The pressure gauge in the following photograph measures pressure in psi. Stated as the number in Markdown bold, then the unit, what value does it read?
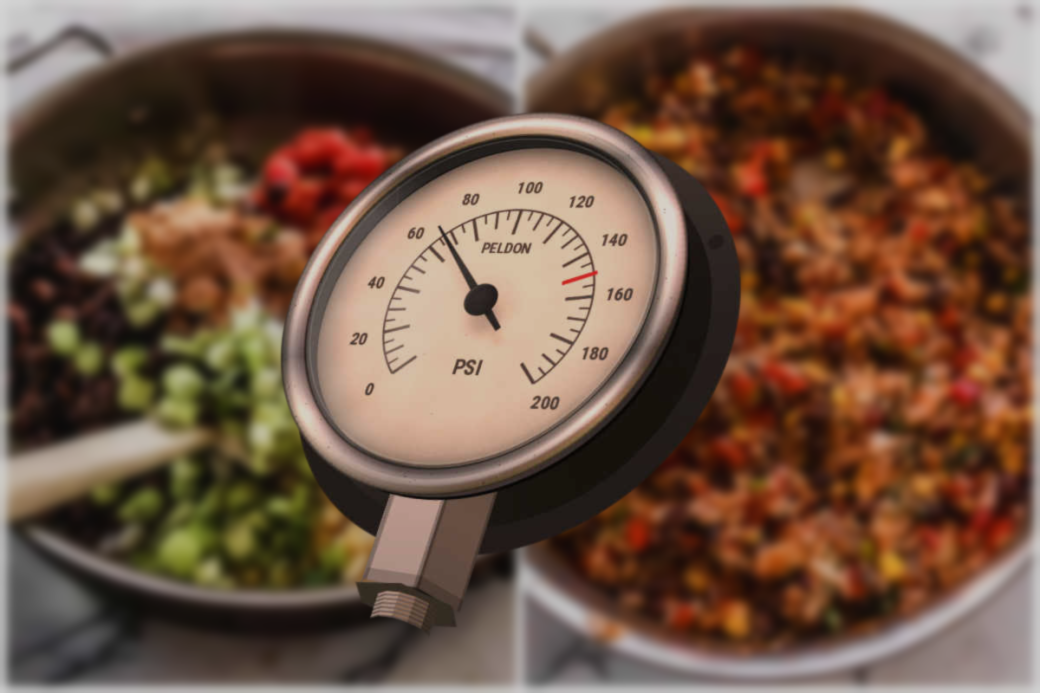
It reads **67.5** psi
